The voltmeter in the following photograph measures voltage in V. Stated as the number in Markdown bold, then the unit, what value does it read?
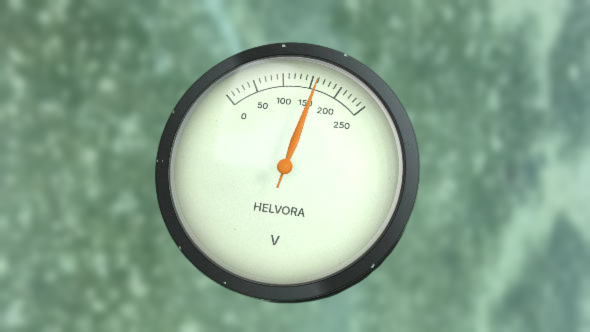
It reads **160** V
